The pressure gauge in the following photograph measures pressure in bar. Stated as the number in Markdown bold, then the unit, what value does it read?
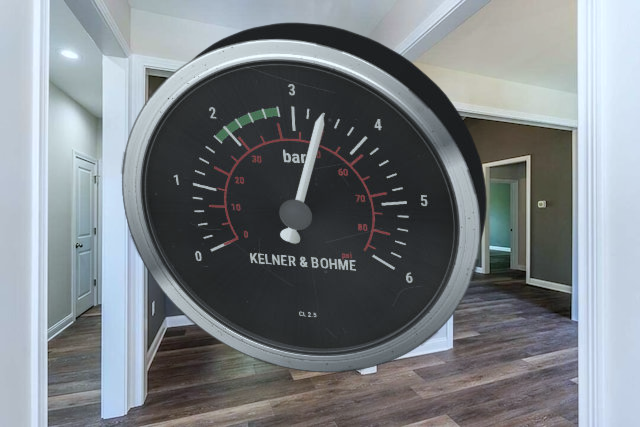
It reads **3.4** bar
